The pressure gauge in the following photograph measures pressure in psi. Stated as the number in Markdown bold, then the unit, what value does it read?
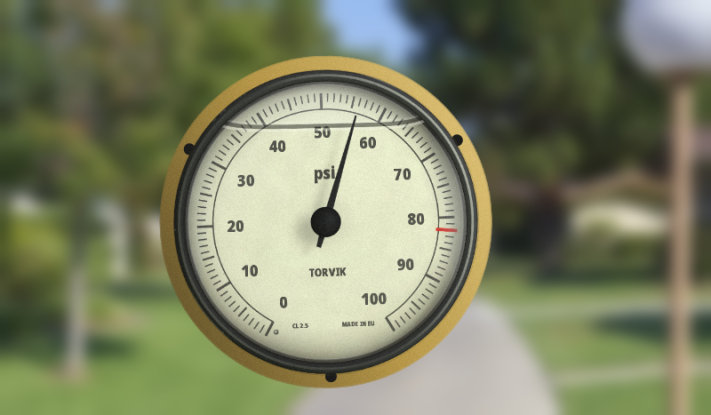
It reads **56** psi
